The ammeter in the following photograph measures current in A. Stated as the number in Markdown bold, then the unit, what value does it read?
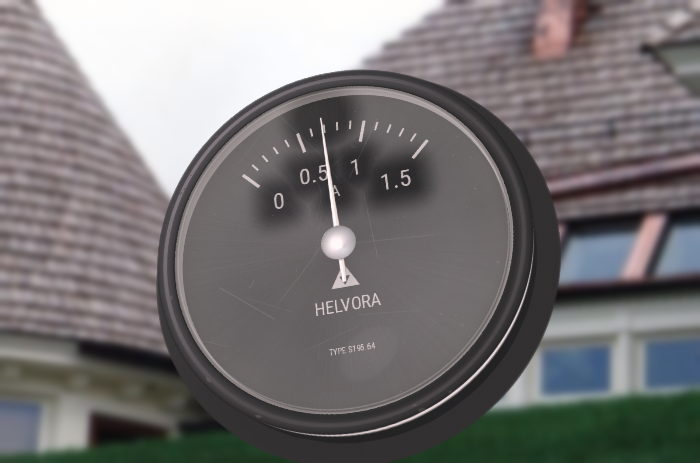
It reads **0.7** A
